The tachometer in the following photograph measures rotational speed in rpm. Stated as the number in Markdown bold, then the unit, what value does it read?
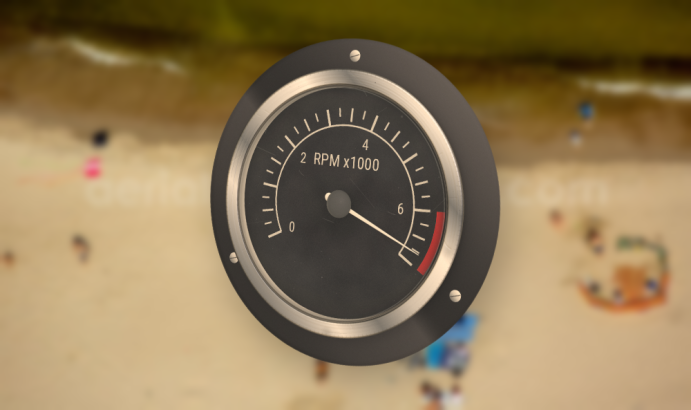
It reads **6750** rpm
